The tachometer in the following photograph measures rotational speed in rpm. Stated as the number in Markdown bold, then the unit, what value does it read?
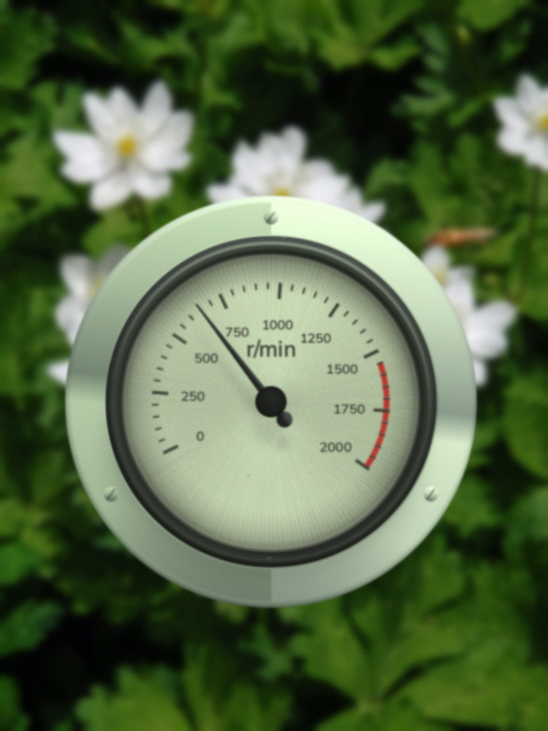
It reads **650** rpm
